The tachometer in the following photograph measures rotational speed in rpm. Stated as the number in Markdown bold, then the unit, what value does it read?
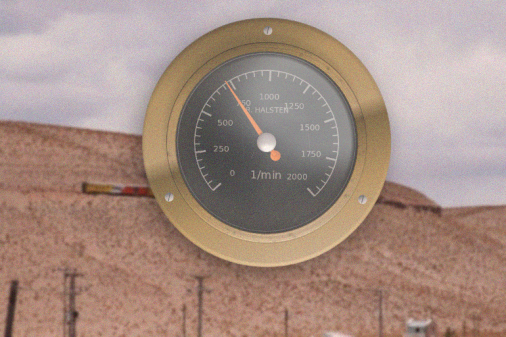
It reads **725** rpm
